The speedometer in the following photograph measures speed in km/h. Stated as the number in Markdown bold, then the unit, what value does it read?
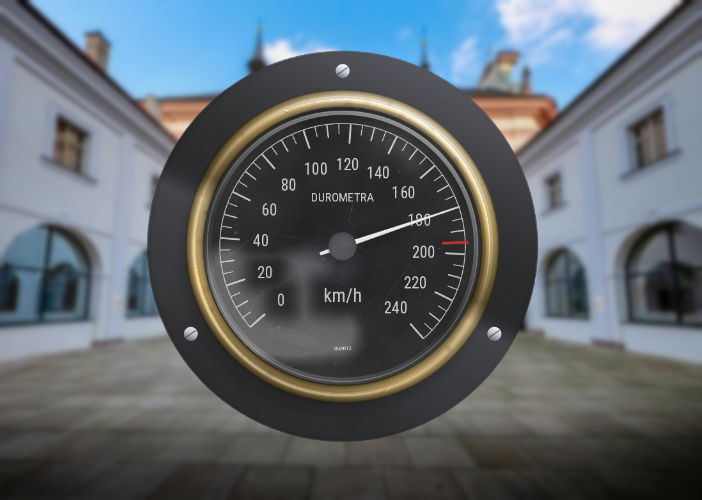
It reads **180** km/h
